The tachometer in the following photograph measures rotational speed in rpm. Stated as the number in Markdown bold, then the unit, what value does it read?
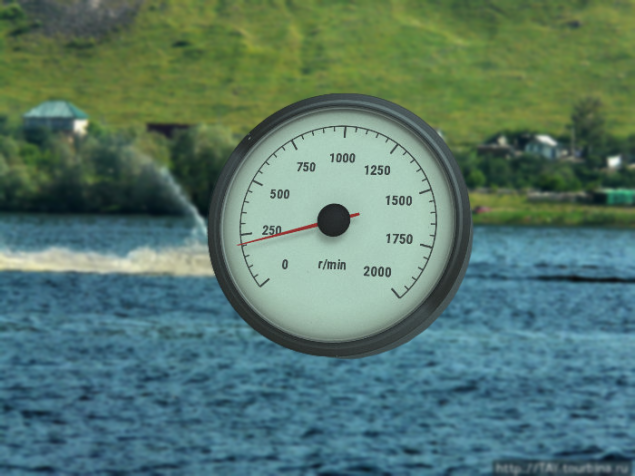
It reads **200** rpm
